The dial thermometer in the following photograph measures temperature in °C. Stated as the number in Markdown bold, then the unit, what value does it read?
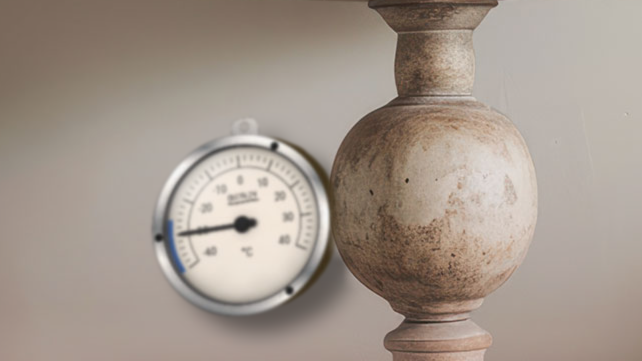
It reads **-30** °C
